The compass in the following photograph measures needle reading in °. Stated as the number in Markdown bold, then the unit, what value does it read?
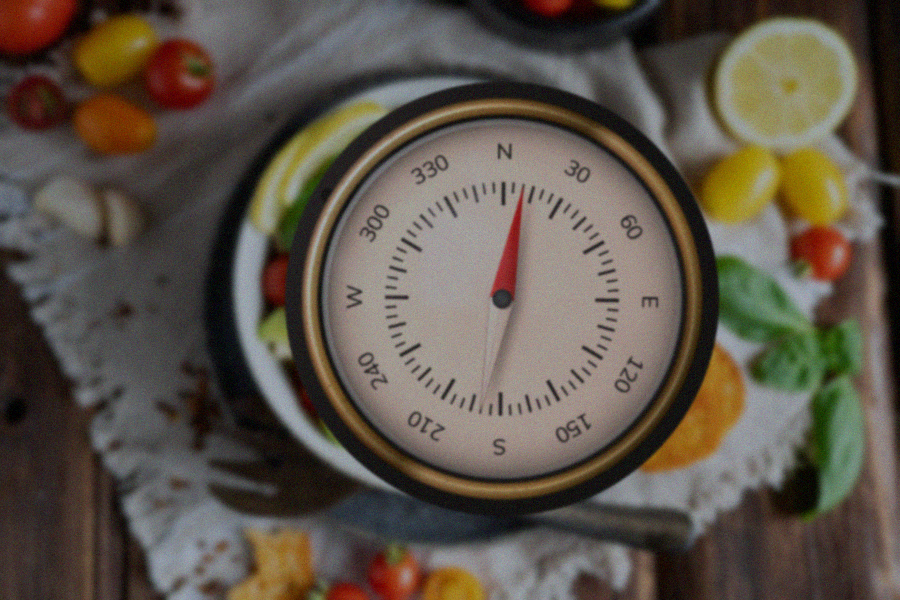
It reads **10** °
